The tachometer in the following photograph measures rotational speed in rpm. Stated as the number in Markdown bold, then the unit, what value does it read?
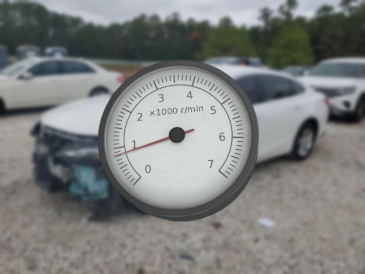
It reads **800** rpm
